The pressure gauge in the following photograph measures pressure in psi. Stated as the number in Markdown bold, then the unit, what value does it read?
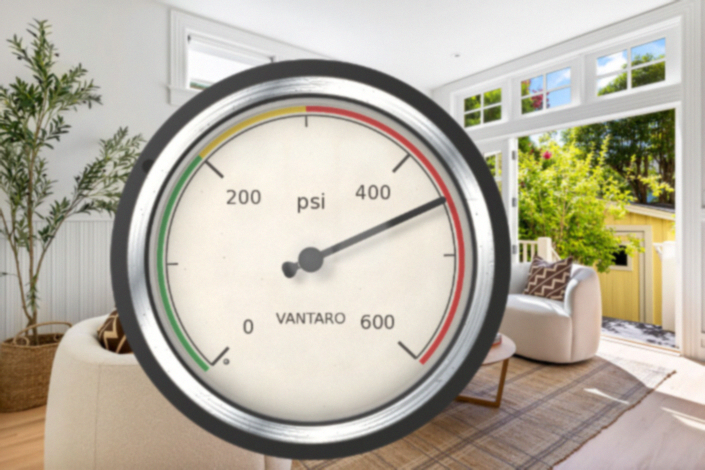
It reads **450** psi
